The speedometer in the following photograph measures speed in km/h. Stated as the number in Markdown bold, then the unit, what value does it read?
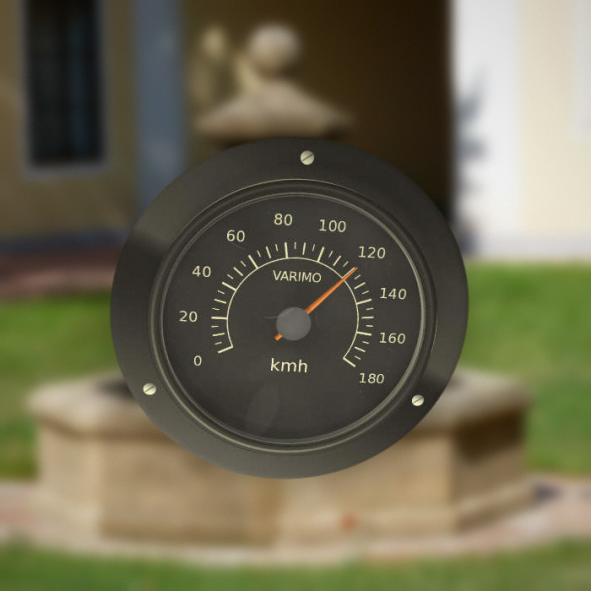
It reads **120** km/h
